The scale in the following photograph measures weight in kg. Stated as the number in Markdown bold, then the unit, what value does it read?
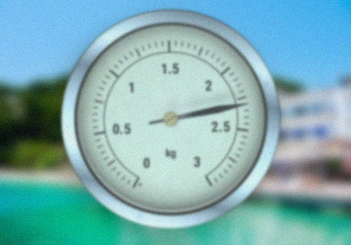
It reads **2.3** kg
